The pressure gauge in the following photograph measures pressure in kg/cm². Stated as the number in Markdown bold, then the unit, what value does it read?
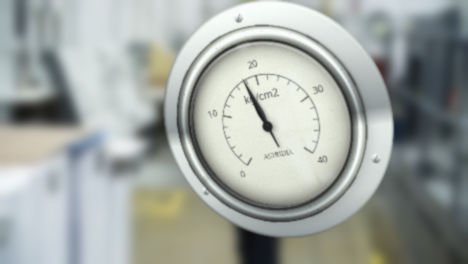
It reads **18** kg/cm²
